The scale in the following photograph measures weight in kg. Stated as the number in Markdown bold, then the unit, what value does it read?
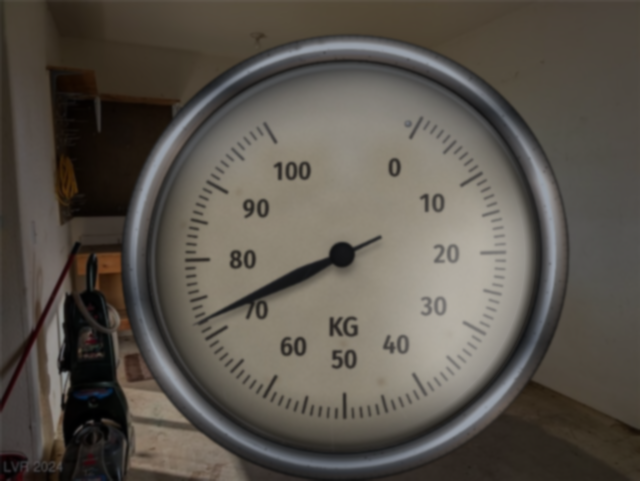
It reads **72** kg
